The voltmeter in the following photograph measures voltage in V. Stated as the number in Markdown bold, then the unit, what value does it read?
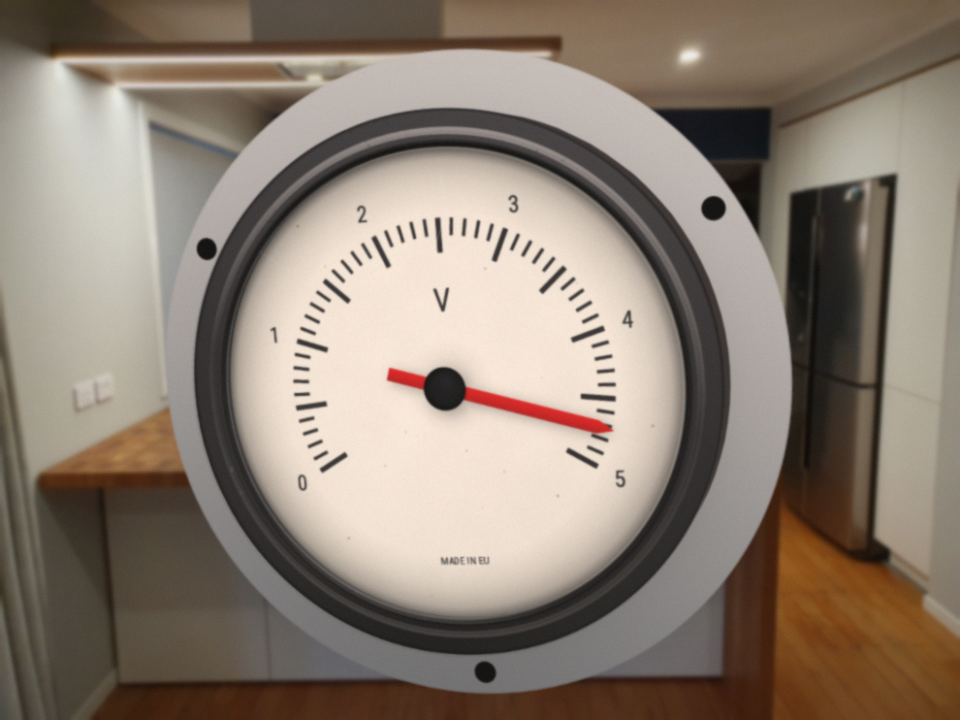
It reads **4.7** V
